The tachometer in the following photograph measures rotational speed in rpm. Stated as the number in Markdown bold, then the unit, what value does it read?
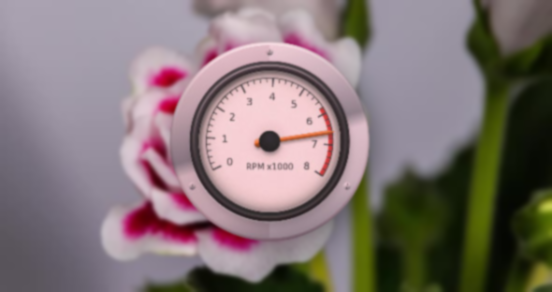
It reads **6600** rpm
